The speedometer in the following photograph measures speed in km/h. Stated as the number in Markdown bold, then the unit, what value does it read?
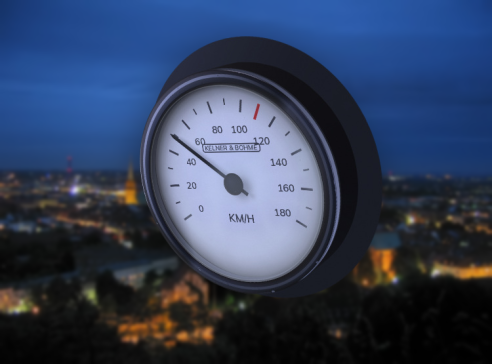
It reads **50** km/h
